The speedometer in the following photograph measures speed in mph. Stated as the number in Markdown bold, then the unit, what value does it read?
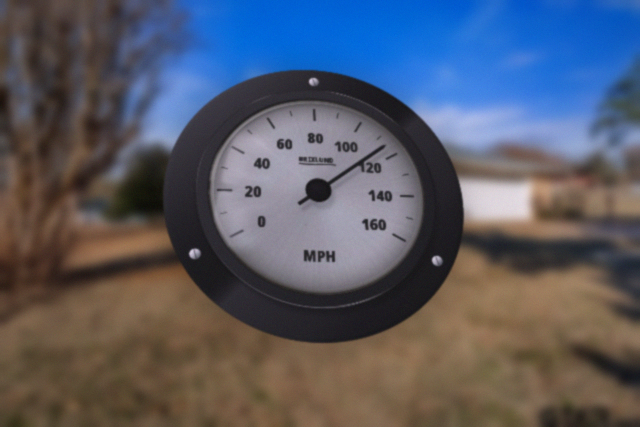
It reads **115** mph
